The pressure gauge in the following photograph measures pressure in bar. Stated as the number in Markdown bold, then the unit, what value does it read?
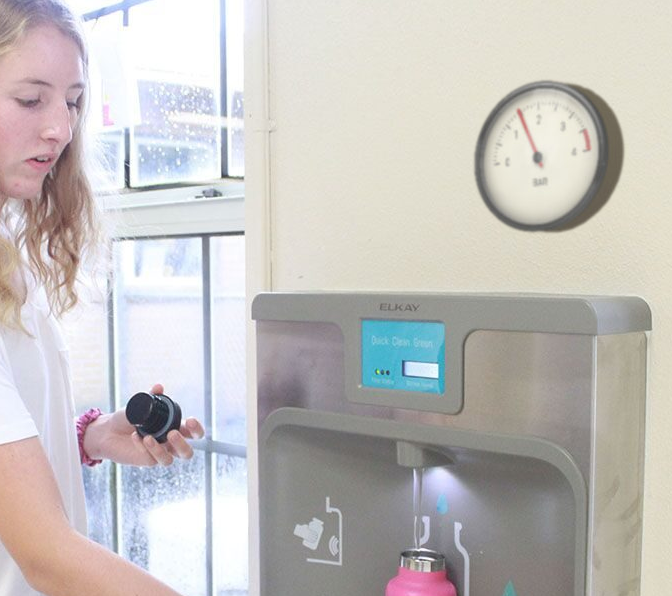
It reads **1.5** bar
